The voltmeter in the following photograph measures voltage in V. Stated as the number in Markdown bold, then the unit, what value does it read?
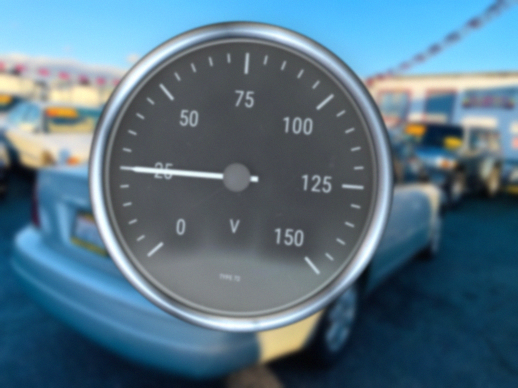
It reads **25** V
